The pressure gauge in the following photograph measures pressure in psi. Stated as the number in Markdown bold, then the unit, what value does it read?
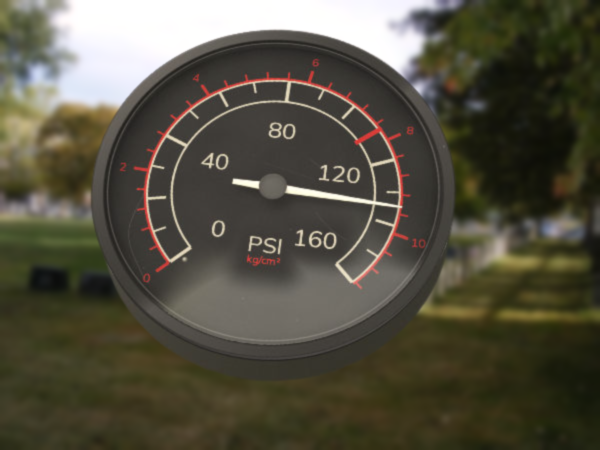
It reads **135** psi
